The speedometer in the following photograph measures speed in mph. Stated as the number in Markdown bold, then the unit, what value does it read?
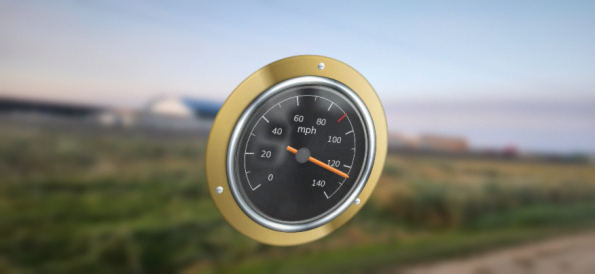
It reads **125** mph
